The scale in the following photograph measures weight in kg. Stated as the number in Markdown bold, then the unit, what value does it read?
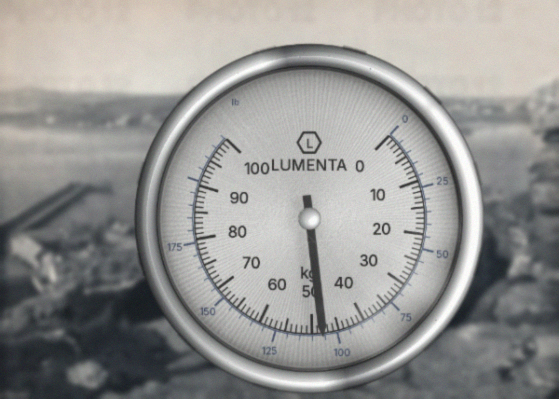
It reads **48** kg
